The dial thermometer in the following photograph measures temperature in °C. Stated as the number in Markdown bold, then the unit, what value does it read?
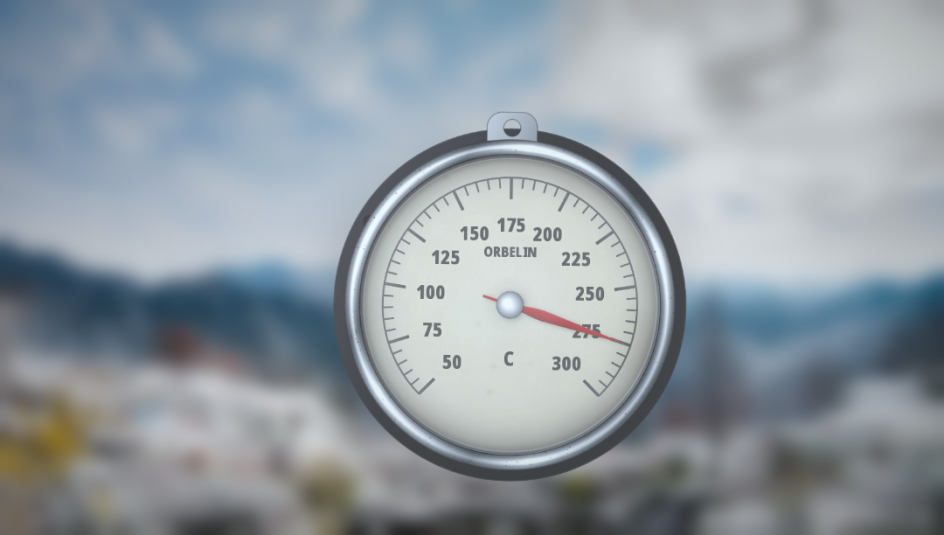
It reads **275** °C
